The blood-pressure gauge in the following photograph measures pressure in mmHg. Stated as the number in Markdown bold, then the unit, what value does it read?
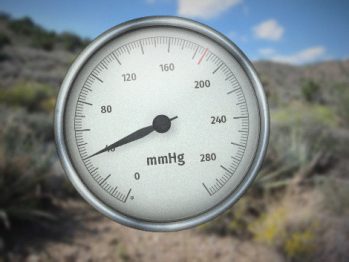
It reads **40** mmHg
